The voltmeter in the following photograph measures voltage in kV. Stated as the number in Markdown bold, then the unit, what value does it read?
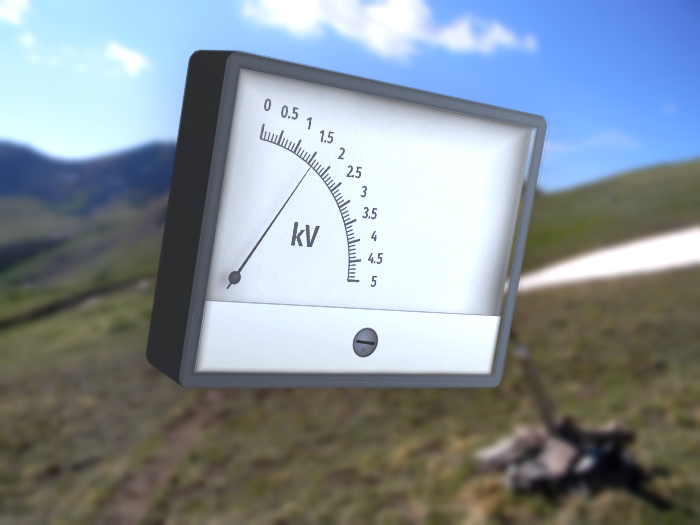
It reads **1.5** kV
